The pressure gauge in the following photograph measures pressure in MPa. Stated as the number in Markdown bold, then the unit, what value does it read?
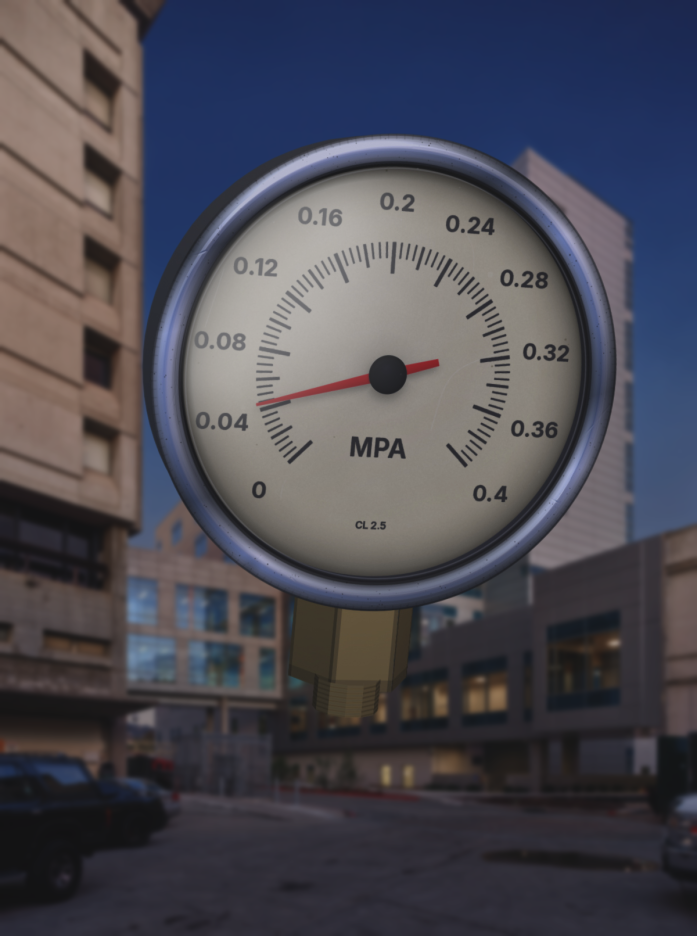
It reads **0.045** MPa
